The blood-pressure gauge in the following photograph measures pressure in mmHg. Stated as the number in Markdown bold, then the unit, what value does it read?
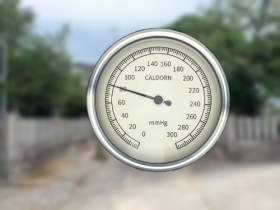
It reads **80** mmHg
